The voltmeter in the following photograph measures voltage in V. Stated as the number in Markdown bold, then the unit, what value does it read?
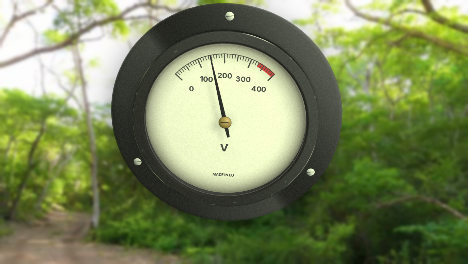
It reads **150** V
